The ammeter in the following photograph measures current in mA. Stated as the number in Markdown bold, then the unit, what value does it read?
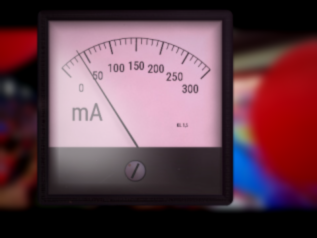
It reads **40** mA
